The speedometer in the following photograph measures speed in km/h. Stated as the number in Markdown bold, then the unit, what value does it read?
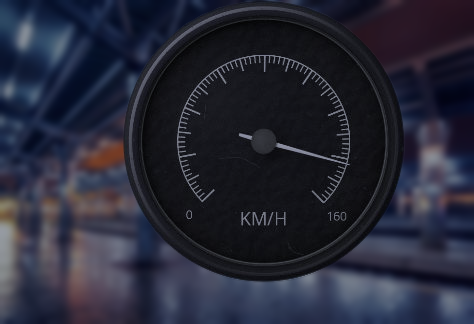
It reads **142** km/h
